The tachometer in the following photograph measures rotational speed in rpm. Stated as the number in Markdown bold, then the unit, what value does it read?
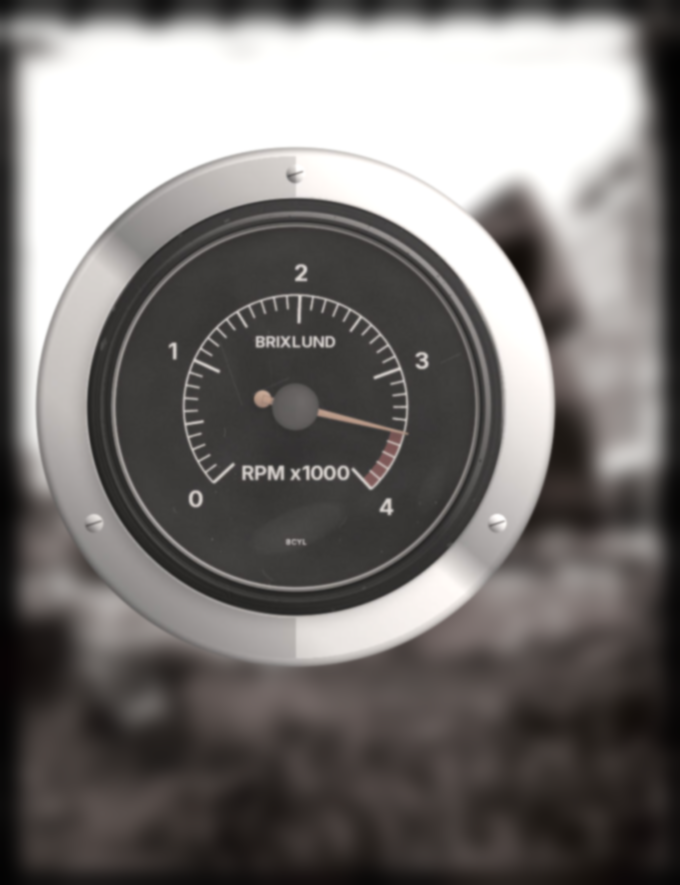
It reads **3500** rpm
